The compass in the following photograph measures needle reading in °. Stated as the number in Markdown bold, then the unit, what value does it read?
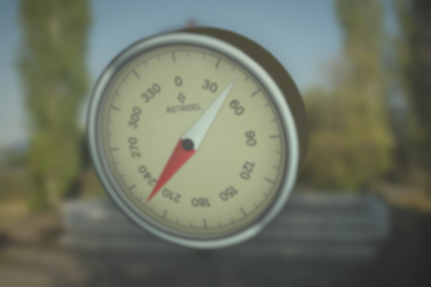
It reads **225** °
